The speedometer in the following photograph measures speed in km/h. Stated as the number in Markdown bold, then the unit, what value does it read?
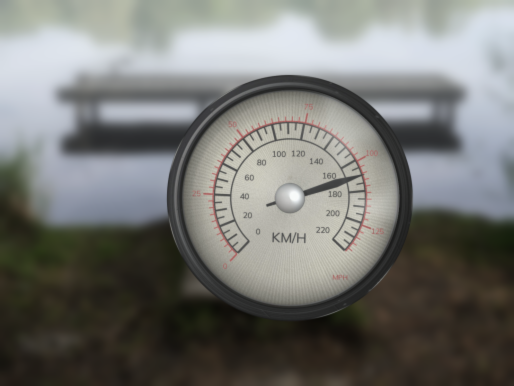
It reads **170** km/h
